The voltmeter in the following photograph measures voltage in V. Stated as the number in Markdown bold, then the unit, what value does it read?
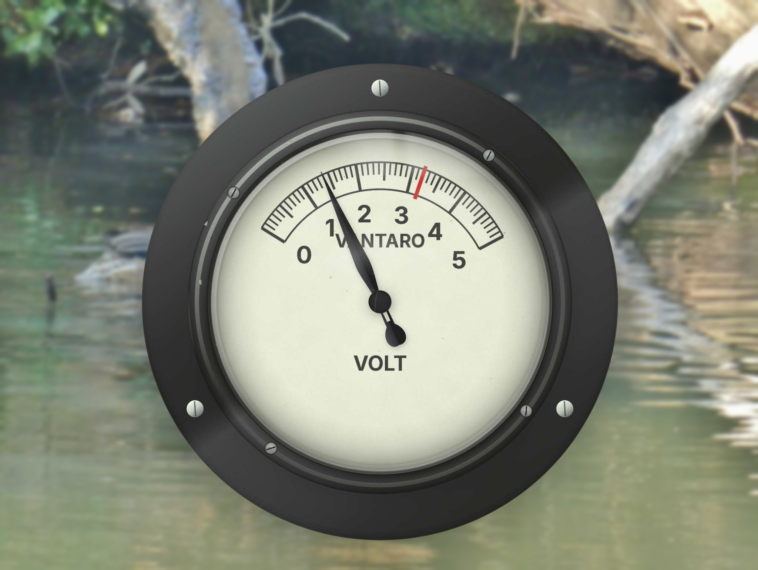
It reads **1.4** V
